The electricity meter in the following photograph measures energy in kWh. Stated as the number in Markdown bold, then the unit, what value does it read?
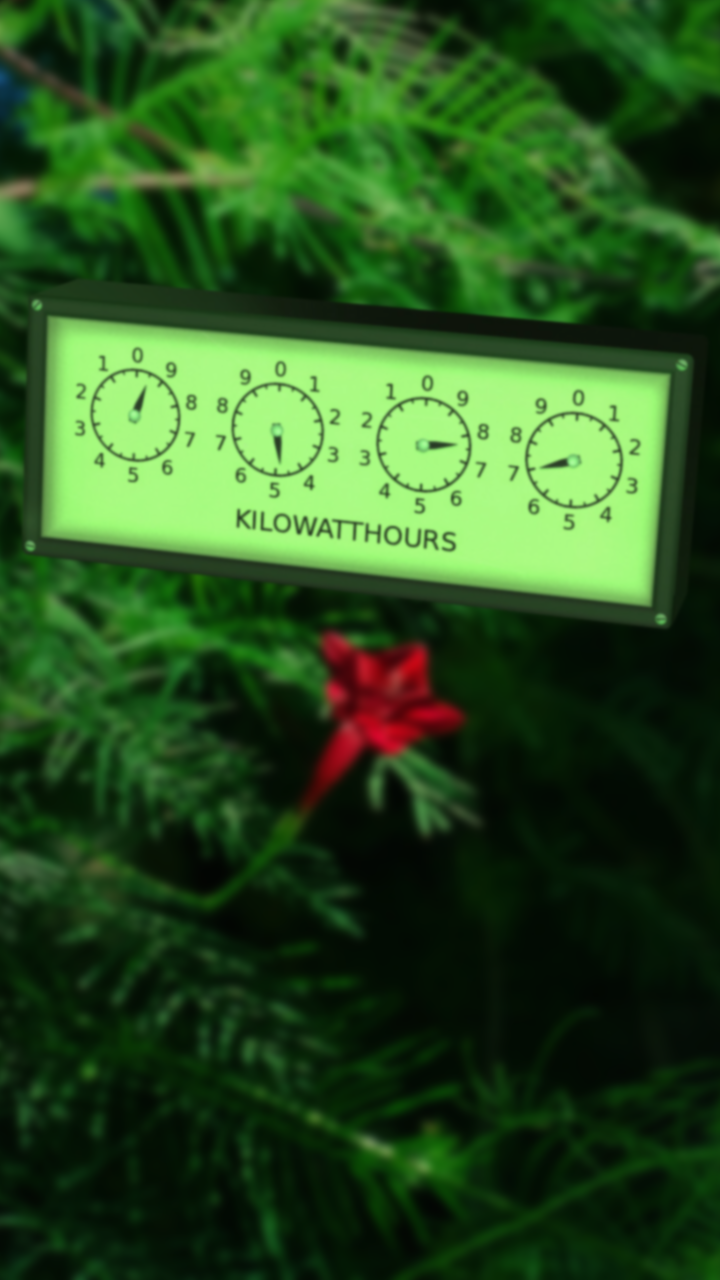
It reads **9477** kWh
